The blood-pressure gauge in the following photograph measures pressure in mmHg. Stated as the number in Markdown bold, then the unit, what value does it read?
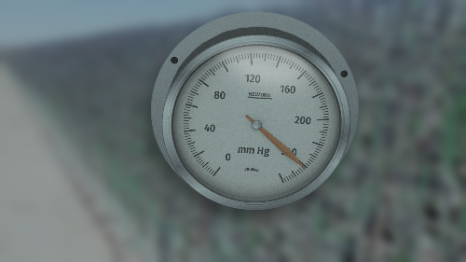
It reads **240** mmHg
